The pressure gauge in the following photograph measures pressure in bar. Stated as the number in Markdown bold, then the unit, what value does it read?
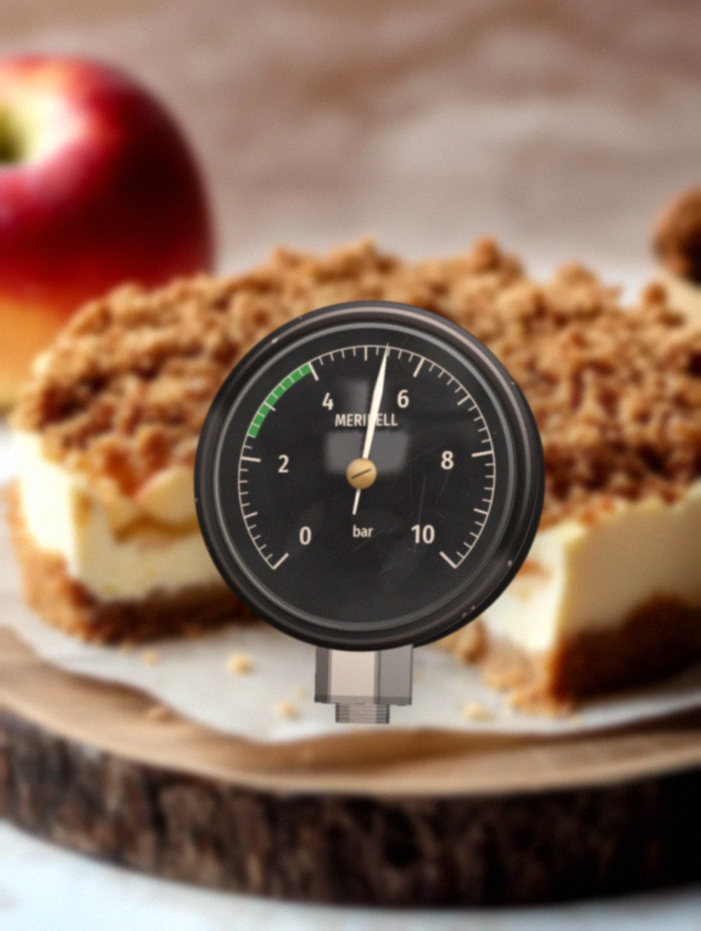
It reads **5.4** bar
